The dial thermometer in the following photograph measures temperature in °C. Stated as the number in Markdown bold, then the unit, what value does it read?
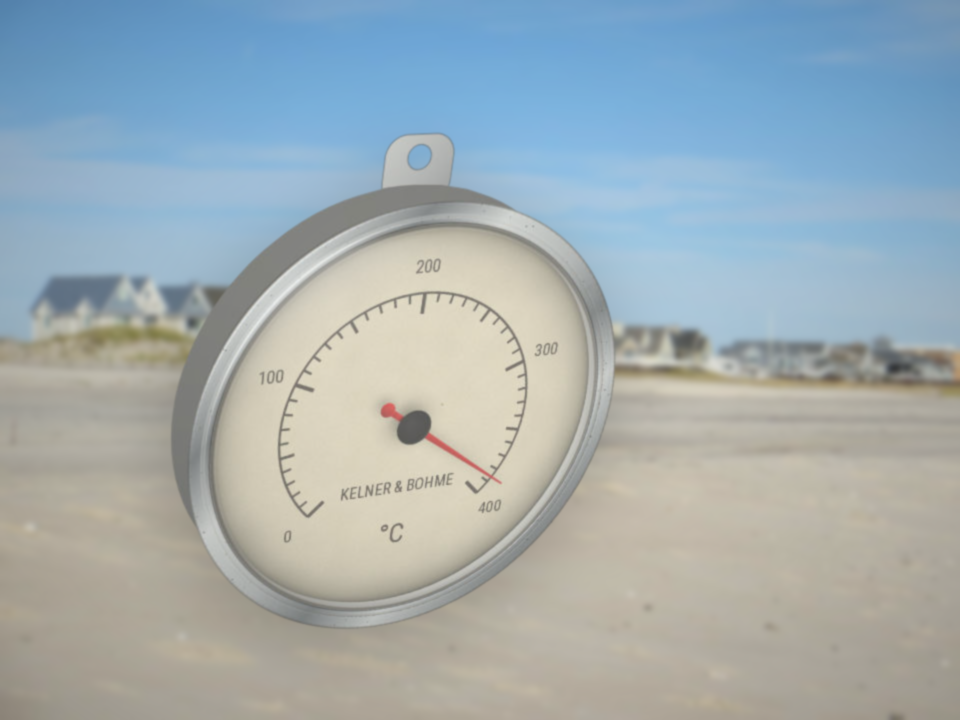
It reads **385** °C
